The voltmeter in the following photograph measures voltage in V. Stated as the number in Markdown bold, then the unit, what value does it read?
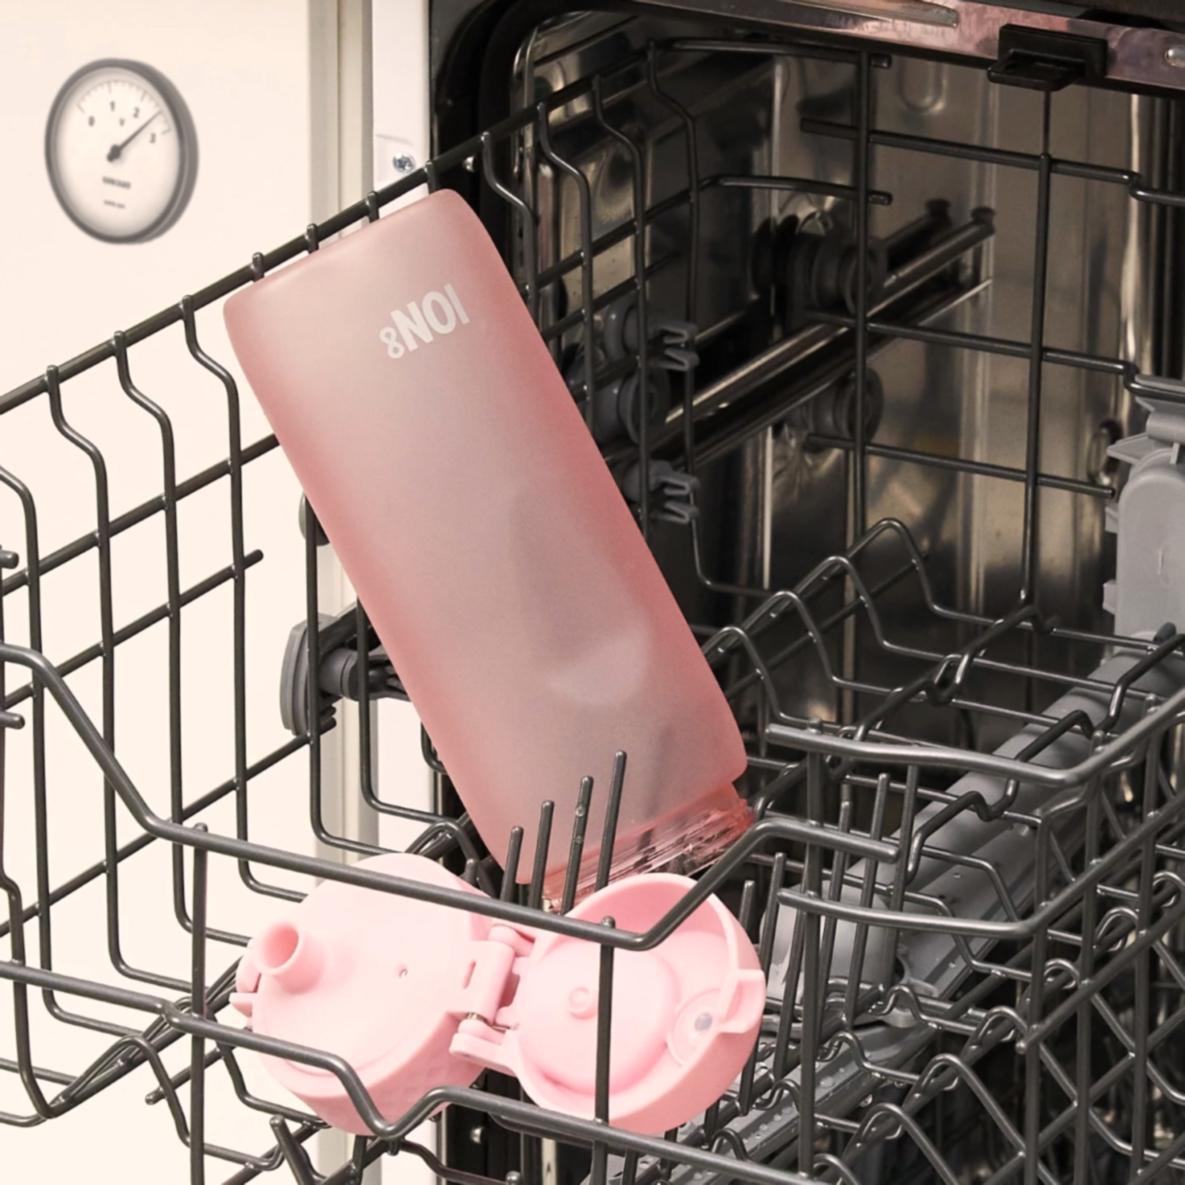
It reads **2.6** V
